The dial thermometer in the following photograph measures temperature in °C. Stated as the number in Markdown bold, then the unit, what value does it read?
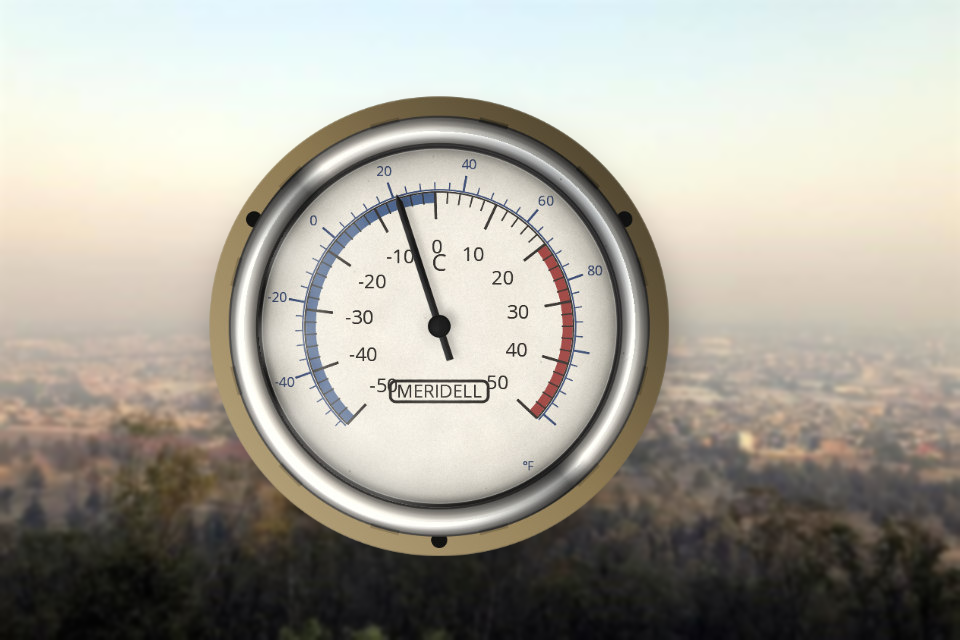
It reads **-6** °C
